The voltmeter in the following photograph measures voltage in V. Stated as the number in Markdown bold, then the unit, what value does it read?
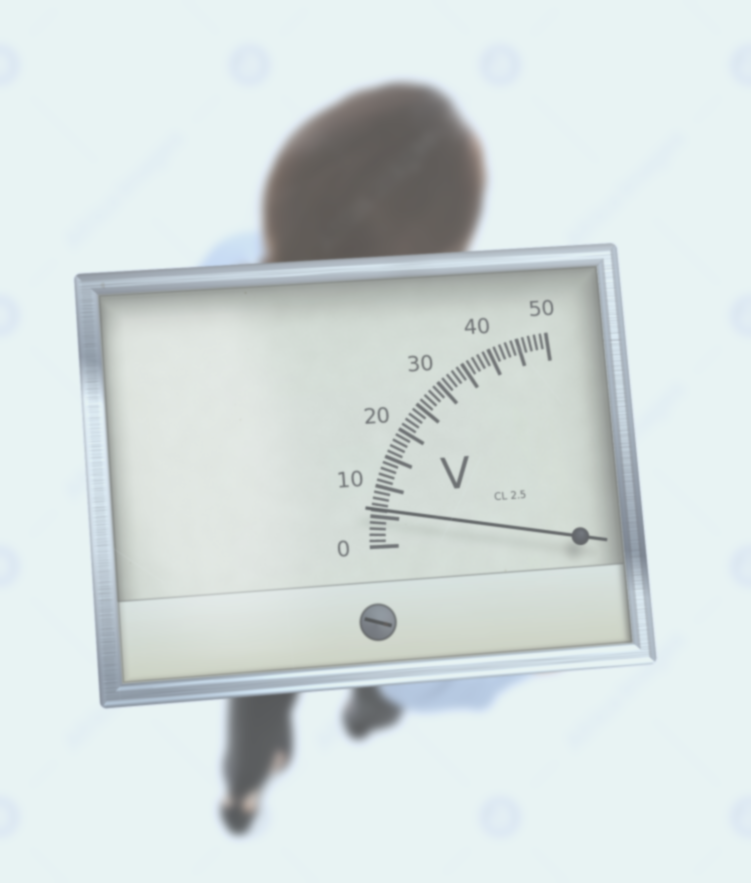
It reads **6** V
